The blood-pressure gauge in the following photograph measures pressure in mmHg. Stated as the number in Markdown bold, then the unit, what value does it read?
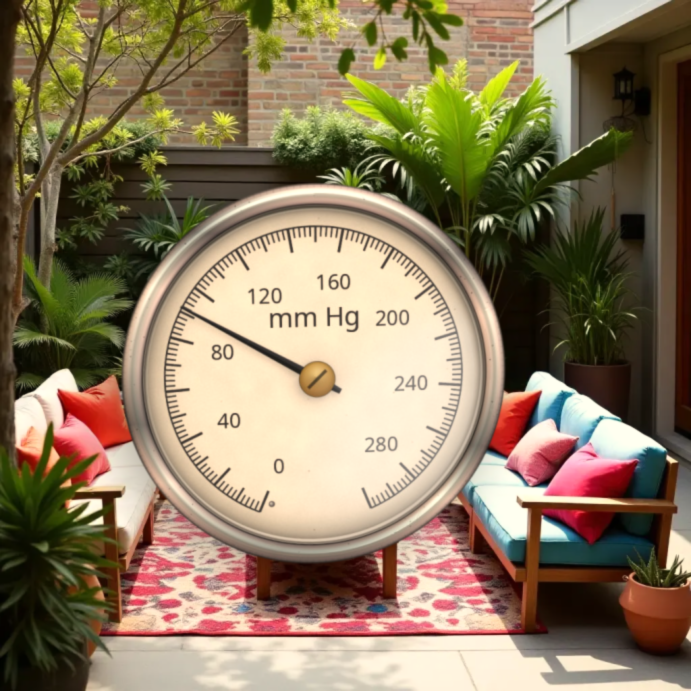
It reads **92** mmHg
